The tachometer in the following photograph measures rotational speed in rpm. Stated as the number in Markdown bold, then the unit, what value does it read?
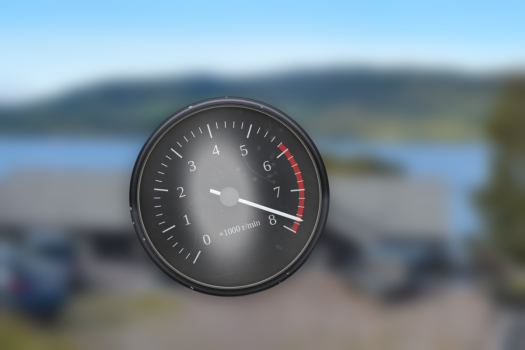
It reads **7700** rpm
